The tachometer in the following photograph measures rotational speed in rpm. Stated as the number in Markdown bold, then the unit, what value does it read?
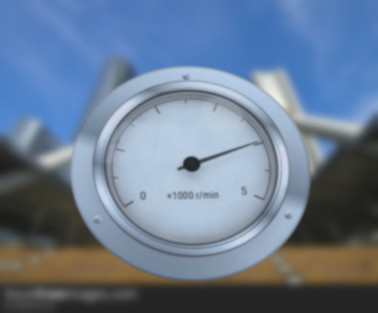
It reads **4000** rpm
